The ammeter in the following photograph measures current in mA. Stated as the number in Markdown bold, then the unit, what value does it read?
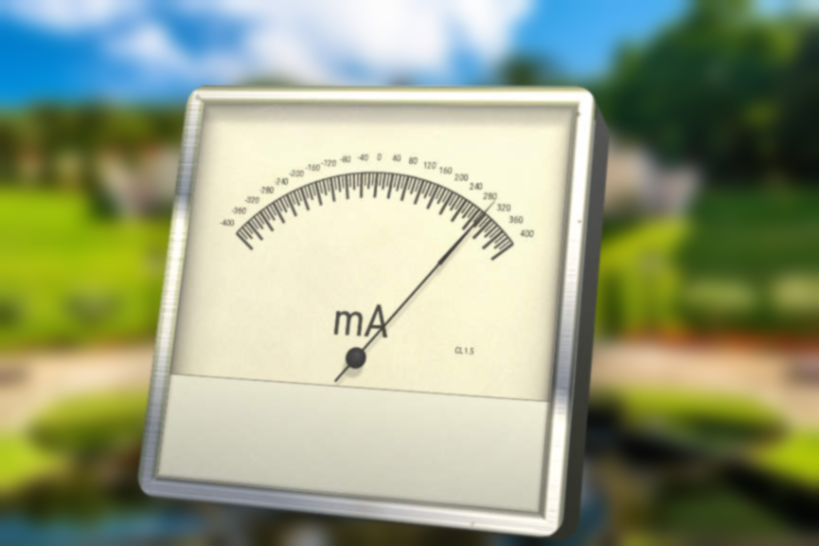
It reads **300** mA
